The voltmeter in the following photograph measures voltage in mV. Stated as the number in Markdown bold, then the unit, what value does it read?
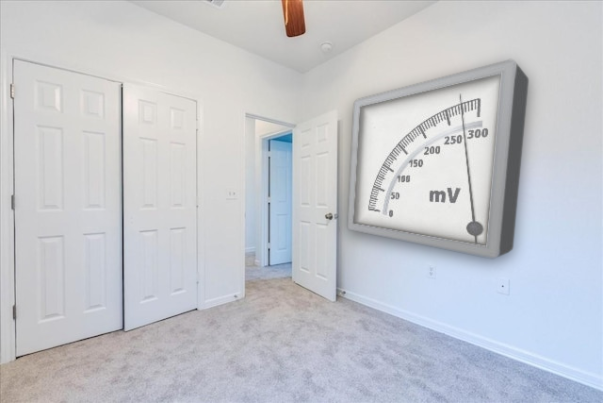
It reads **275** mV
